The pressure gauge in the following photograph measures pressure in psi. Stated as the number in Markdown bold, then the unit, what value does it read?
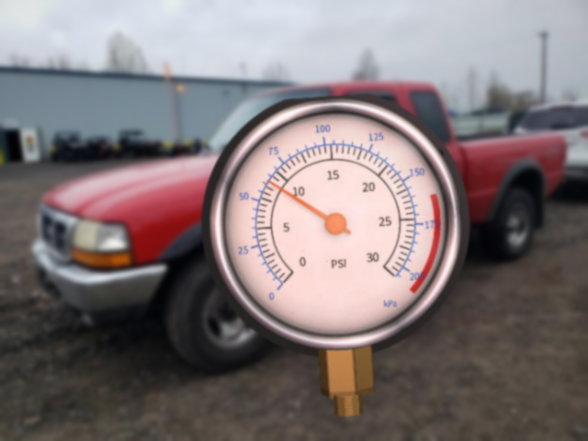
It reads **9** psi
